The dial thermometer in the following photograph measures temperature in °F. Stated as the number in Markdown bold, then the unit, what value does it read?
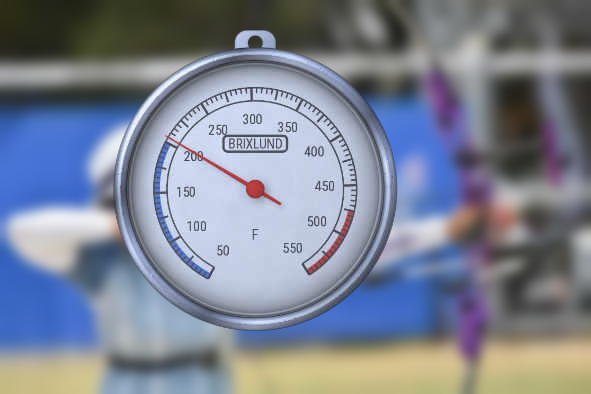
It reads **205** °F
